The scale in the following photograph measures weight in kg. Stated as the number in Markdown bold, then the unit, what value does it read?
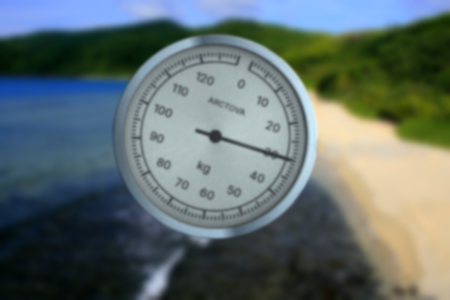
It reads **30** kg
